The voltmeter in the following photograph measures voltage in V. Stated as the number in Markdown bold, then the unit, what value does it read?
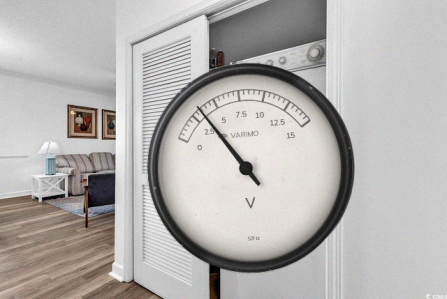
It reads **3.5** V
